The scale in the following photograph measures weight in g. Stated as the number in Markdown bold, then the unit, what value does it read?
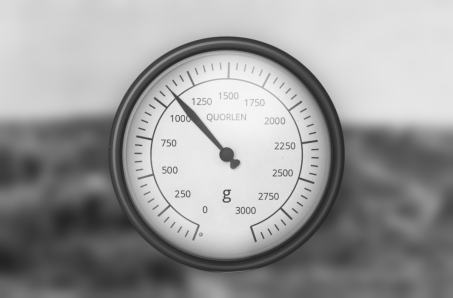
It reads **1100** g
